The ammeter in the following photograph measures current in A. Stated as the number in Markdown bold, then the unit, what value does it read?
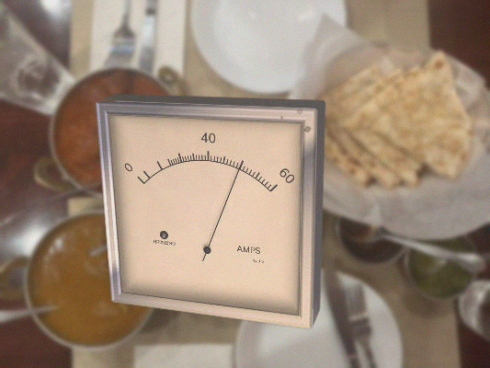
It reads **50** A
